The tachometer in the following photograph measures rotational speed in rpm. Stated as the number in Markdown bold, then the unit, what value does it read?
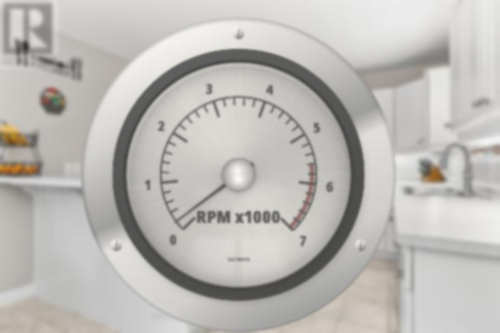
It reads **200** rpm
